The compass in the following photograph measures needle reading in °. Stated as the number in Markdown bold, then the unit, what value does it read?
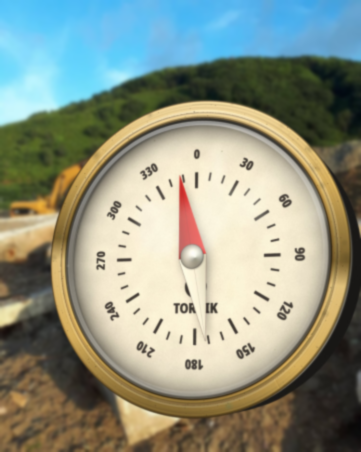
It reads **350** °
